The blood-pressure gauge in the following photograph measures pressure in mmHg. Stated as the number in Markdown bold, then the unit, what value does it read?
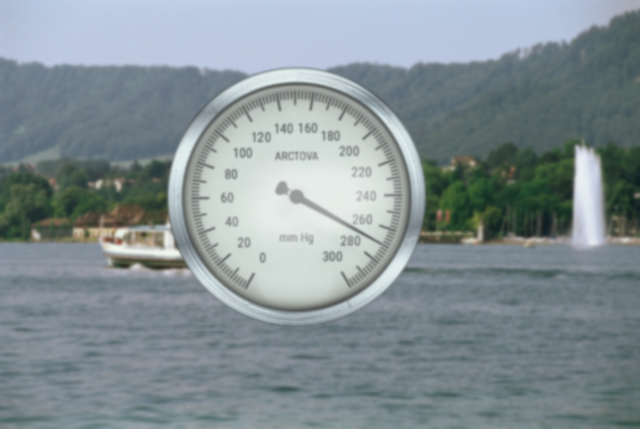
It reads **270** mmHg
